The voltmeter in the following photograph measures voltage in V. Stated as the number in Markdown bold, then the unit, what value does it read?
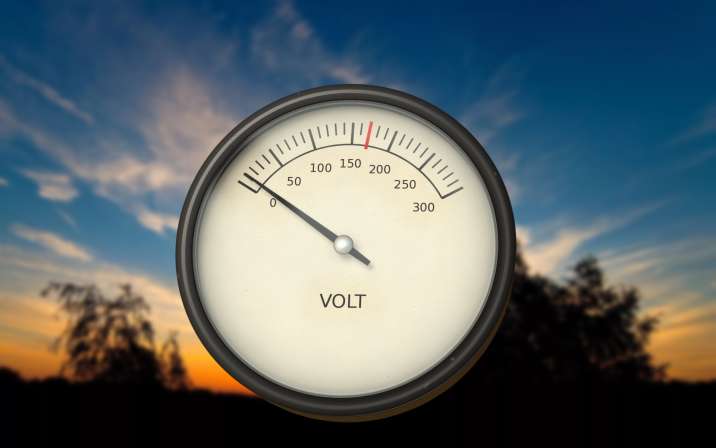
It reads **10** V
